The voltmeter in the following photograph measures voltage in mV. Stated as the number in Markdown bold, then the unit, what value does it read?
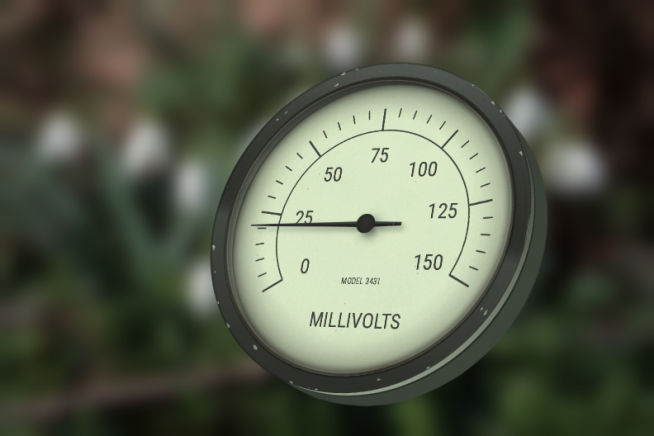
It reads **20** mV
